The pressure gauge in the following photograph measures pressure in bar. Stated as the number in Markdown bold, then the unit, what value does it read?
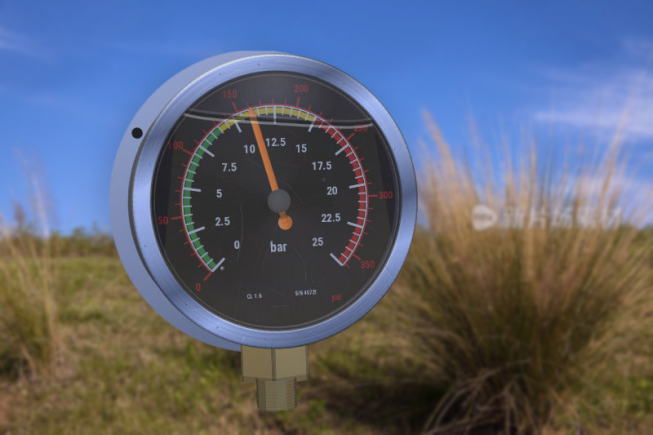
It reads **11** bar
